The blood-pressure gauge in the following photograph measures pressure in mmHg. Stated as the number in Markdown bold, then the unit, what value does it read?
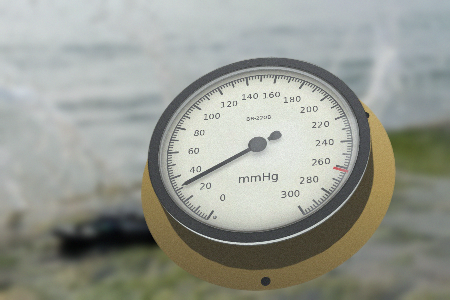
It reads **30** mmHg
